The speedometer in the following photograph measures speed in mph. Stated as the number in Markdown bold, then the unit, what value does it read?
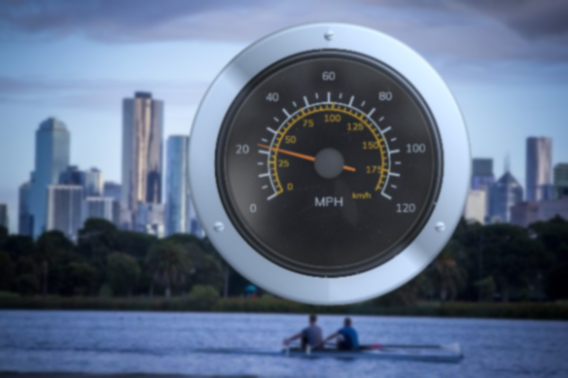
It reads **22.5** mph
